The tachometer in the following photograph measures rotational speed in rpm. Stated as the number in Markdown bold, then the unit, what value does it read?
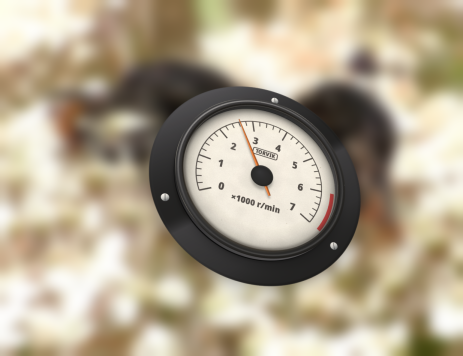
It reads **2600** rpm
